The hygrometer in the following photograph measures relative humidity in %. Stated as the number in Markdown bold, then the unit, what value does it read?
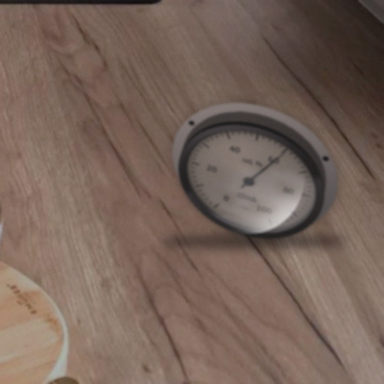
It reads **60** %
